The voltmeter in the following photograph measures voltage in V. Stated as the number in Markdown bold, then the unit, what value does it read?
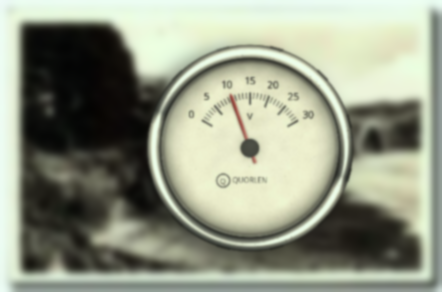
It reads **10** V
